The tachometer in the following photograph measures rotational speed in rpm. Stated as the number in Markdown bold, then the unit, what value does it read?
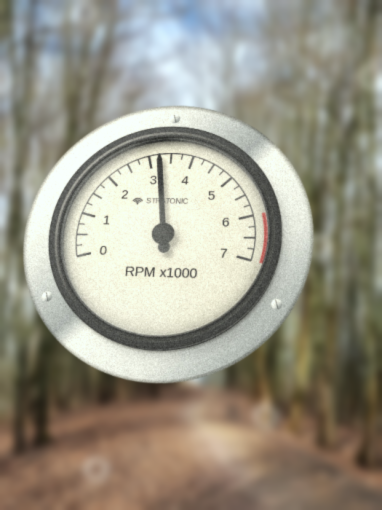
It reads **3250** rpm
